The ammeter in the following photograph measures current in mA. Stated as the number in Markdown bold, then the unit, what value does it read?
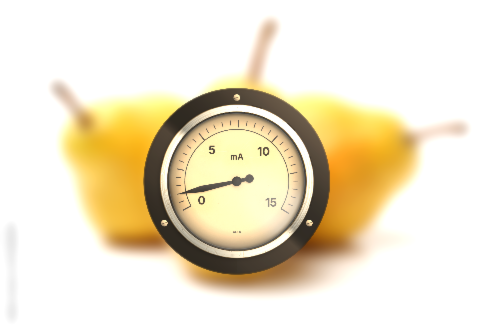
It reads **1** mA
